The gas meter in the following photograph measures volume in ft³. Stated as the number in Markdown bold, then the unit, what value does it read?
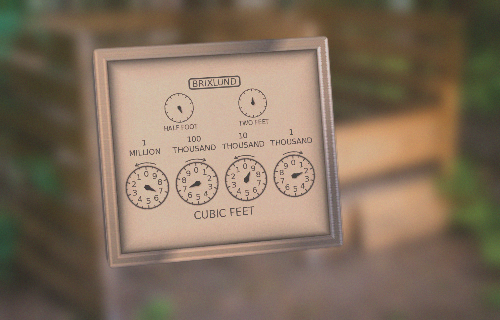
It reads **669200** ft³
